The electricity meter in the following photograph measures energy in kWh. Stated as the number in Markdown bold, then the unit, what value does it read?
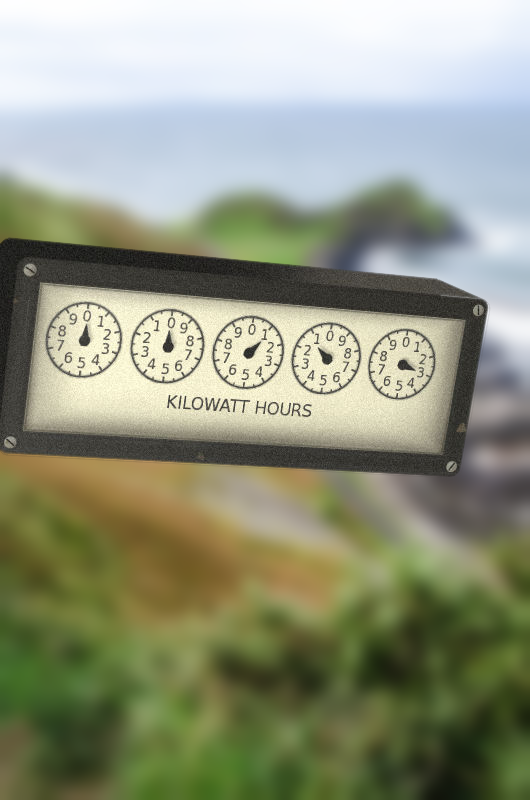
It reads **113** kWh
